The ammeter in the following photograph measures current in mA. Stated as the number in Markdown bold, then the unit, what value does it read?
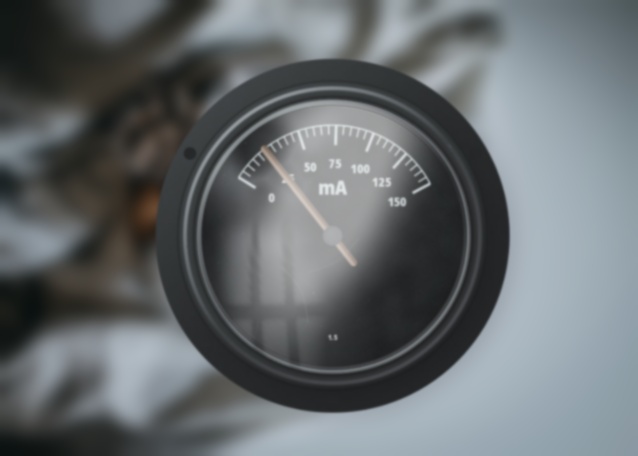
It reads **25** mA
